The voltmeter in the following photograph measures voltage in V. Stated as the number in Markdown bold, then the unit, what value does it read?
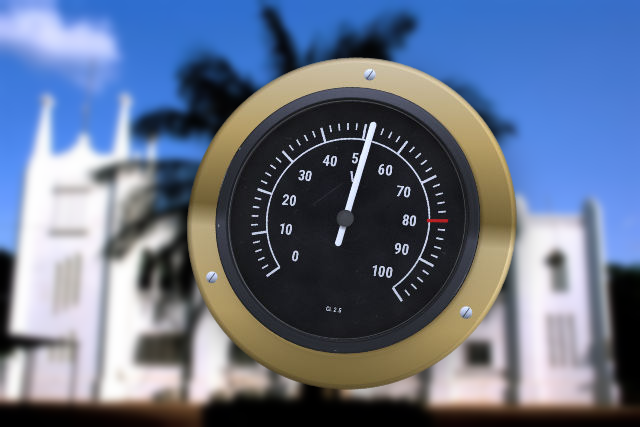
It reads **52** V
